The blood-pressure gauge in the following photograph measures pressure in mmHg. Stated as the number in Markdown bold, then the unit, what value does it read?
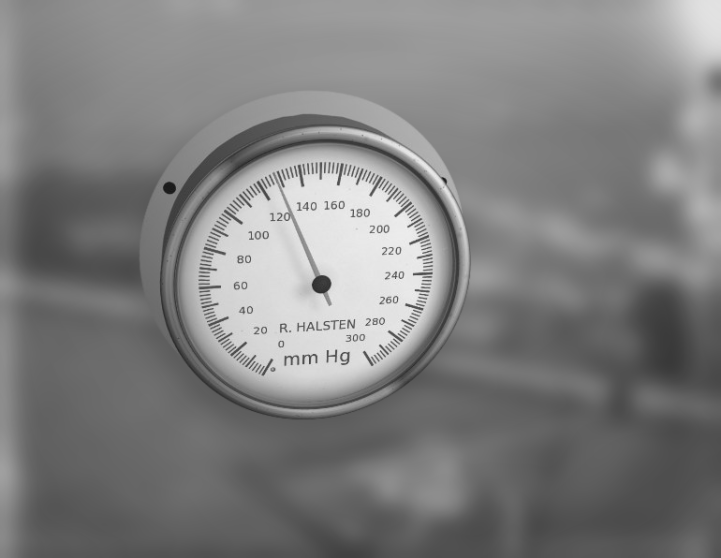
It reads **128** mmHg
